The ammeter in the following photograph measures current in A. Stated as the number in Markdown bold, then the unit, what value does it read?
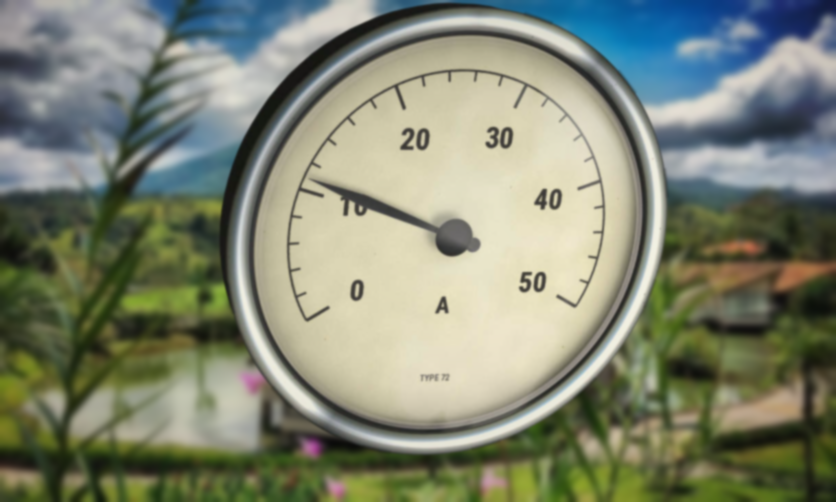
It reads **11** A
